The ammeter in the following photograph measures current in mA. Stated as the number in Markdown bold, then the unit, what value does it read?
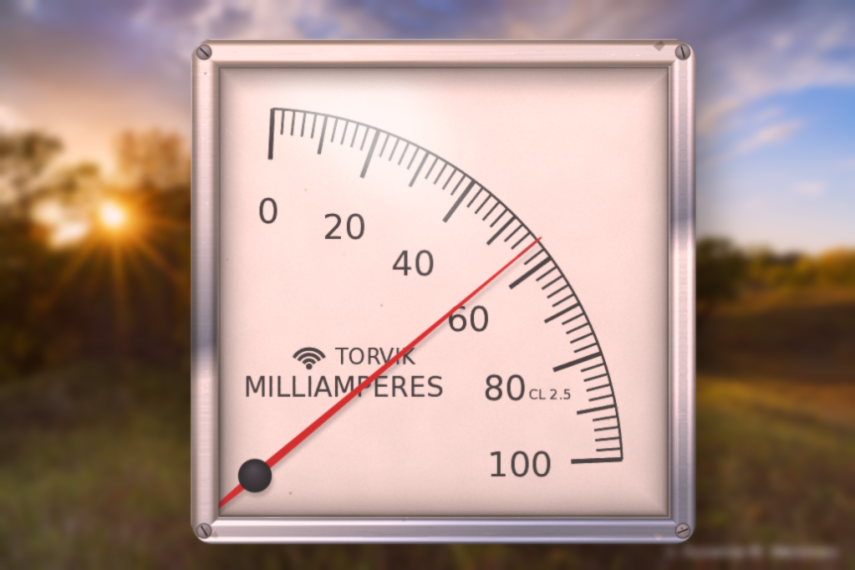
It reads **56** mA
